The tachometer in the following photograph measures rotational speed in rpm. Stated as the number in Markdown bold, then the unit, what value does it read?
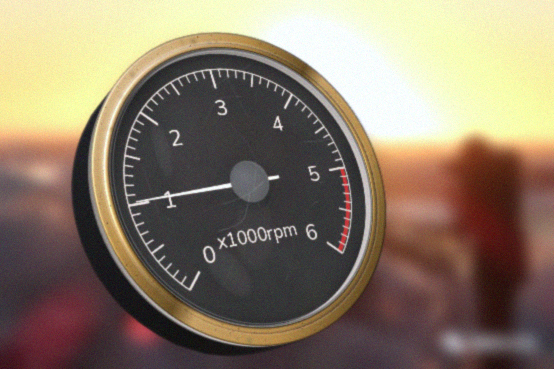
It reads **1000** rpm
